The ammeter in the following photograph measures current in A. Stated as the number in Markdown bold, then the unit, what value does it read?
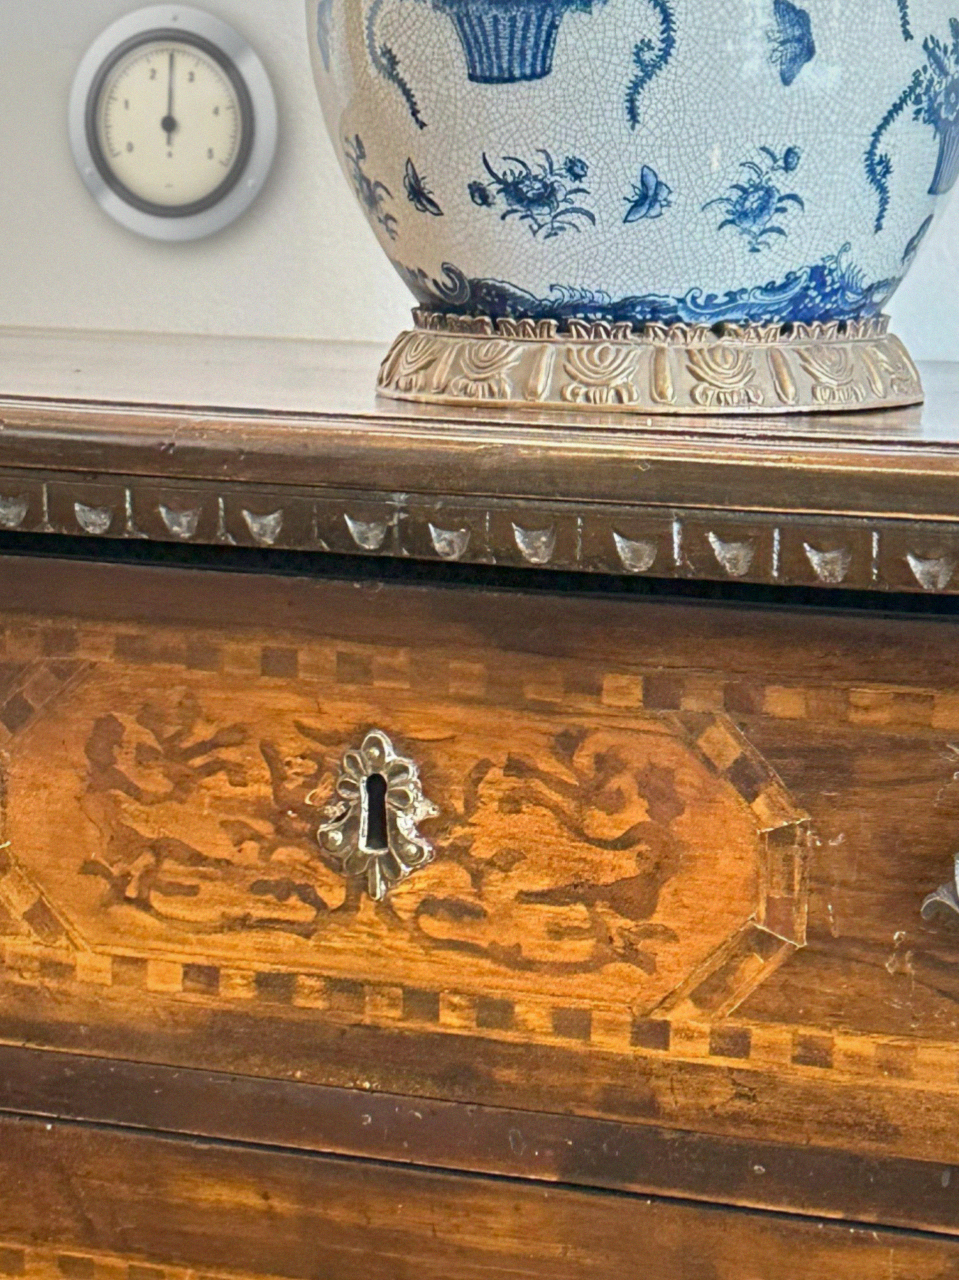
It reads **2.5** A
